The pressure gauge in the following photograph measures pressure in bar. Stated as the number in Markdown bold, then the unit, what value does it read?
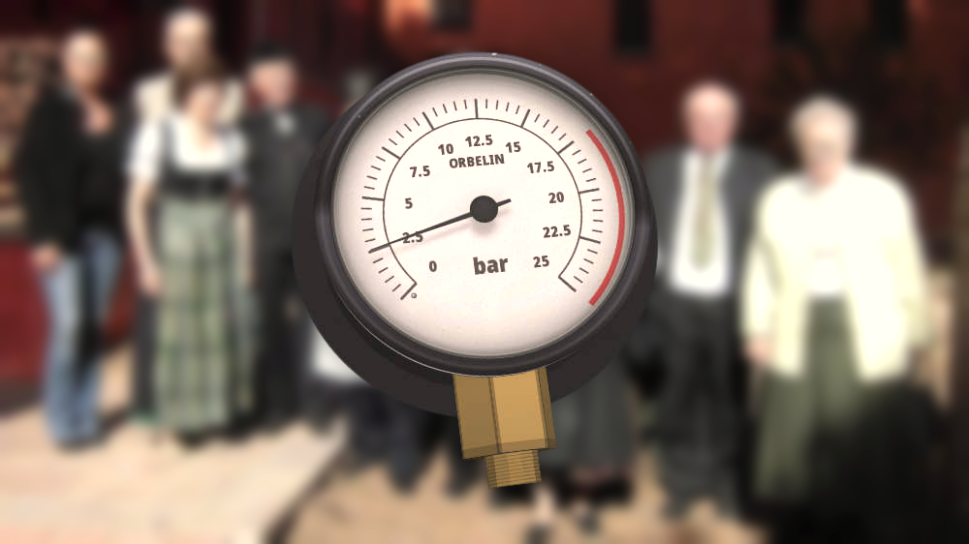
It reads **2.5** bar
